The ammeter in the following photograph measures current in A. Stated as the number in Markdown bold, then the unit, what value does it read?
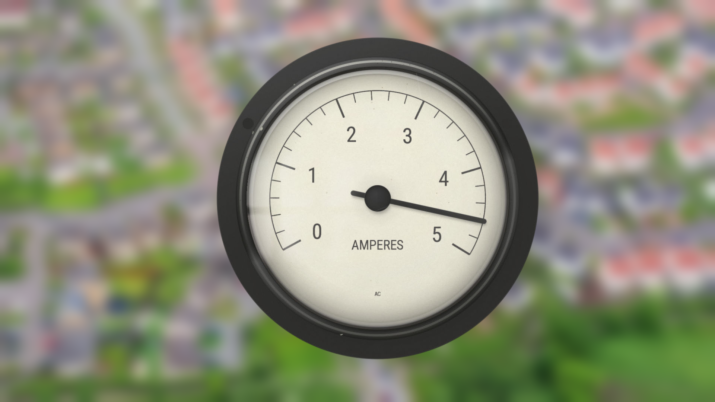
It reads **4.6** A
